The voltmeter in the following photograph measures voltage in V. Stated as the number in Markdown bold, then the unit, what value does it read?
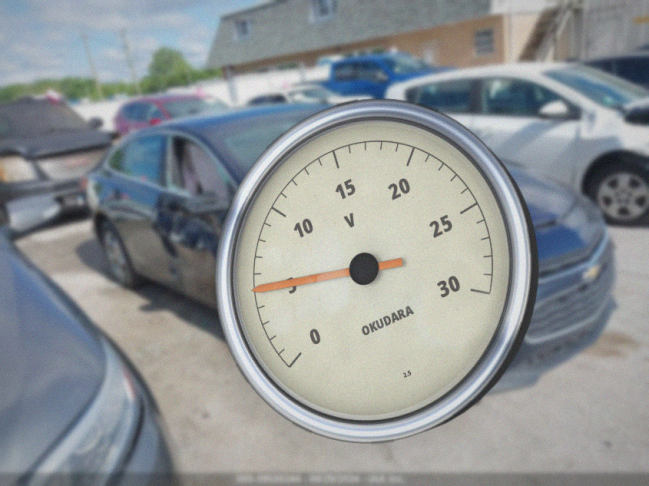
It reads **5** V
